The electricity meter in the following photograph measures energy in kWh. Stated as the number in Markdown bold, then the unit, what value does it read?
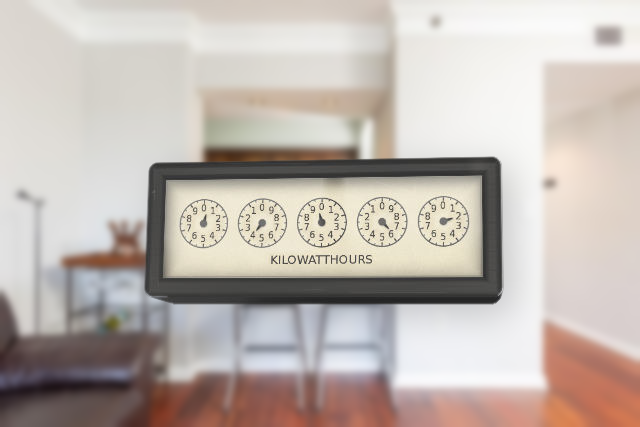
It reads **3962** kWh
